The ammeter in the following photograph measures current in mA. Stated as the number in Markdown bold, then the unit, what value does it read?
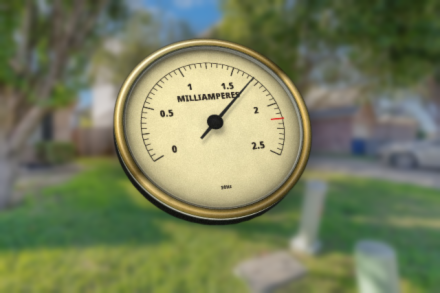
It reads **1.7** mA
